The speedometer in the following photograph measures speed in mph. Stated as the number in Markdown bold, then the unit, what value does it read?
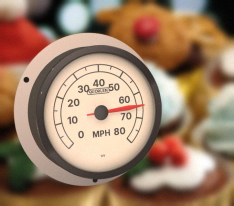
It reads **65** mph
